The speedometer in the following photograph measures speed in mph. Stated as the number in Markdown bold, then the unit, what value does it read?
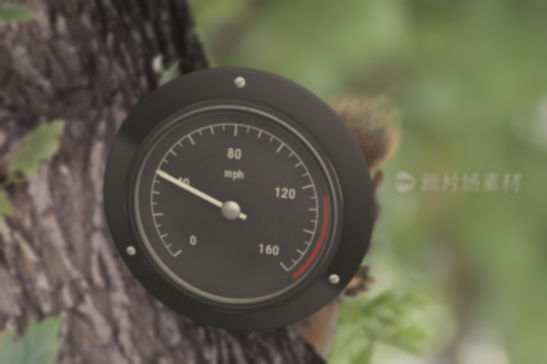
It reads **40** mph
